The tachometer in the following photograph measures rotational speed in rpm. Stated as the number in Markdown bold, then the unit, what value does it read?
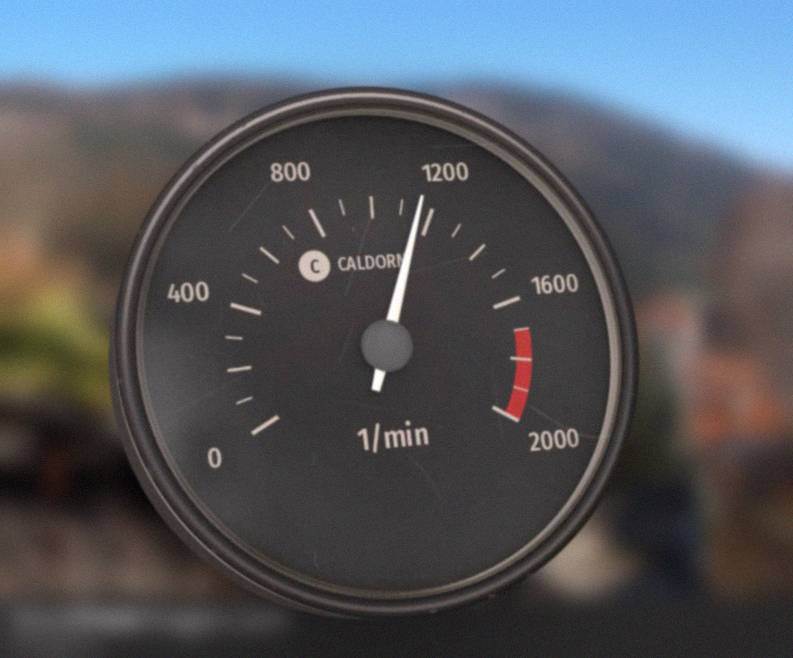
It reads **1150** rpm
